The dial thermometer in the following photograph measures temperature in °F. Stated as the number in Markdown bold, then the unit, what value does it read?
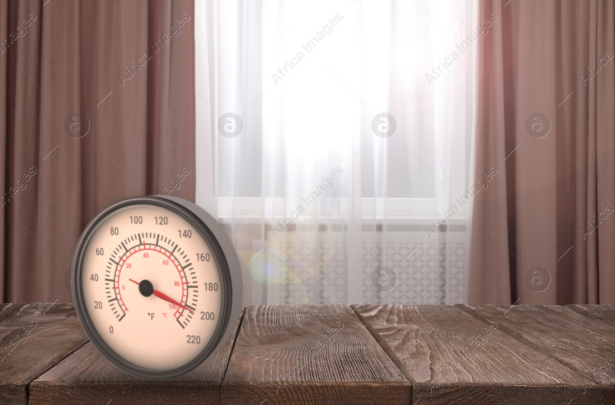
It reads **200** °F
